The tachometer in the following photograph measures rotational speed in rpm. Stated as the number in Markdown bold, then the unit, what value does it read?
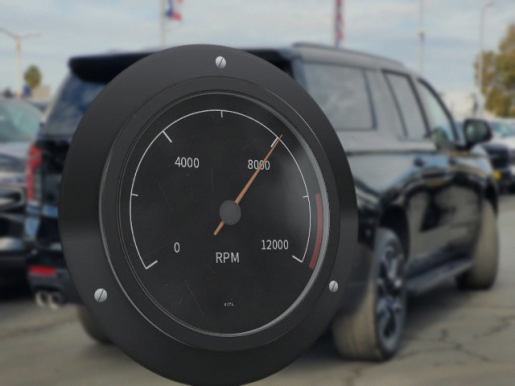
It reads **8000** rpm
